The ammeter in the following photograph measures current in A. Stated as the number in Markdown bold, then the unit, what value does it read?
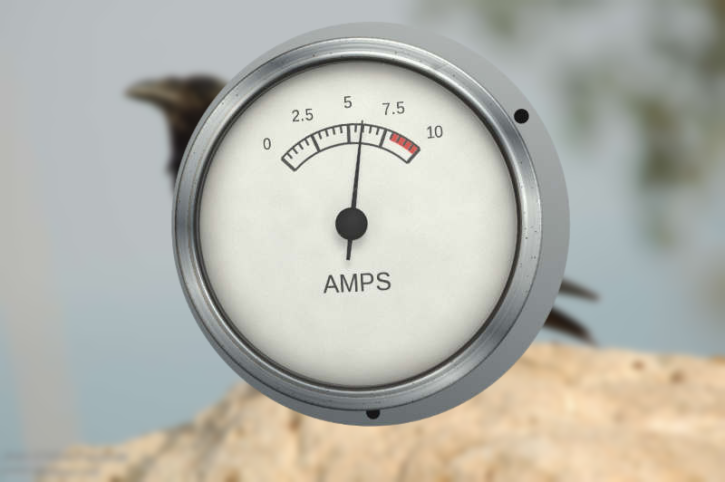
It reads **6** A
